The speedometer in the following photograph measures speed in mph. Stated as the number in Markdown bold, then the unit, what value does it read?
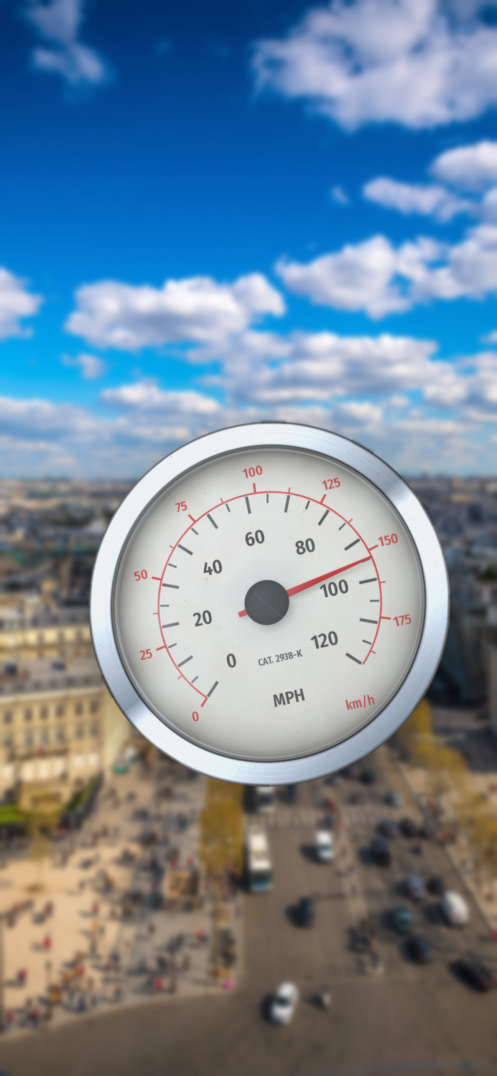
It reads **95** mph
